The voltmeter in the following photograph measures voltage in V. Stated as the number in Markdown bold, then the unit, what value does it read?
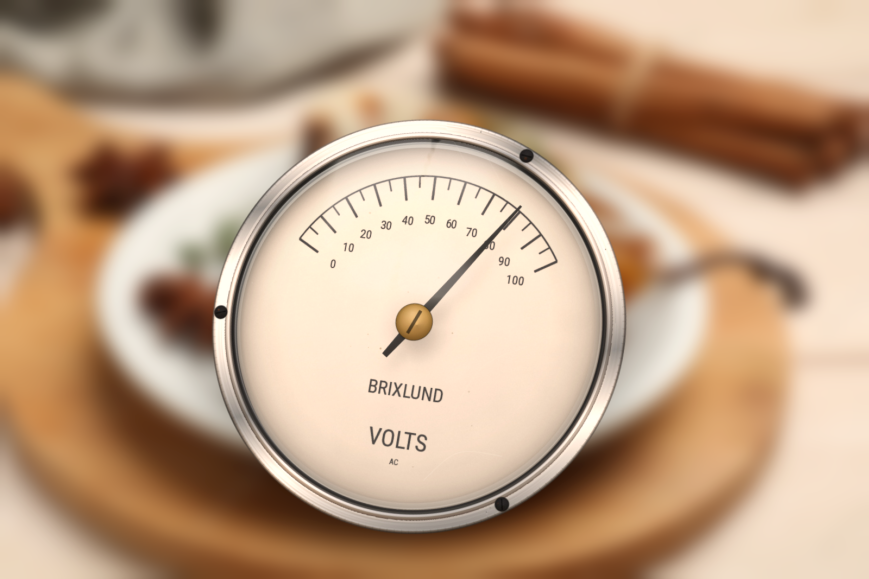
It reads **80** V
